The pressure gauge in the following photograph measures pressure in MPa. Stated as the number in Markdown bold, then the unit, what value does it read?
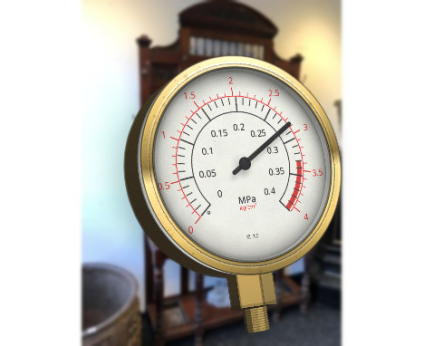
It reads **0.28** MPa
